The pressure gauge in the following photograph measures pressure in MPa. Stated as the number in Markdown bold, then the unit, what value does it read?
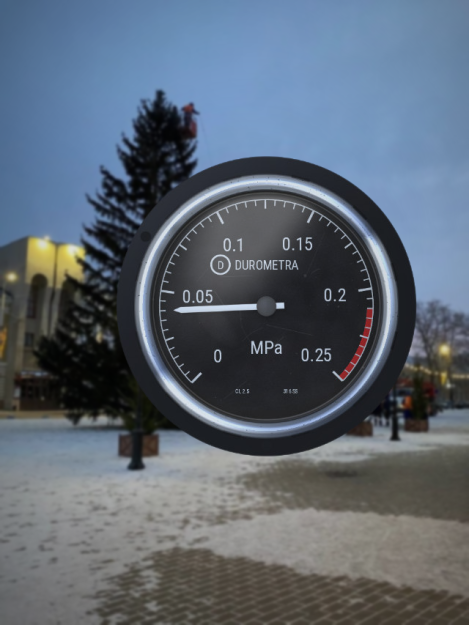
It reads **0.04** MPa
